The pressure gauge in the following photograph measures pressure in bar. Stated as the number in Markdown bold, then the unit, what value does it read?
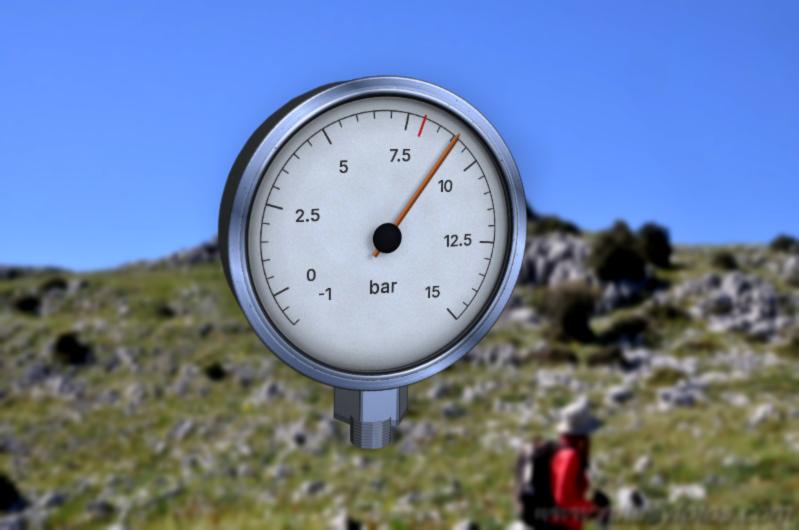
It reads **9** bar
